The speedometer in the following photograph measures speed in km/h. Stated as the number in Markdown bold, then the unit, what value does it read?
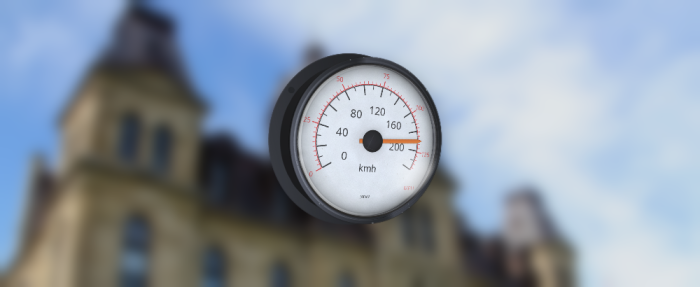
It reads **190** km/h
